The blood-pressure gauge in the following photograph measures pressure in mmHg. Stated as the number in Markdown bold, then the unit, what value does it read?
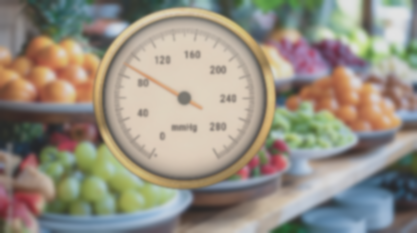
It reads **90** mmHg
